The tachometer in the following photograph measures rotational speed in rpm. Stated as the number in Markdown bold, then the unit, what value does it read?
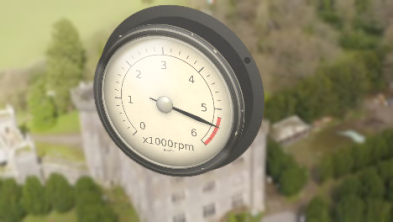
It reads **5400** rpm
